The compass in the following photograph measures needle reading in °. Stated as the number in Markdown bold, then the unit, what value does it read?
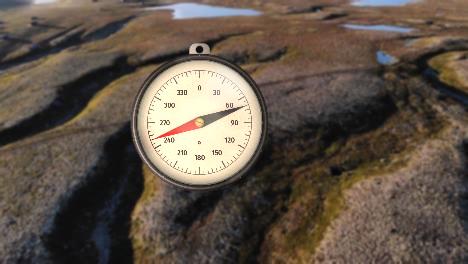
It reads **250** °
